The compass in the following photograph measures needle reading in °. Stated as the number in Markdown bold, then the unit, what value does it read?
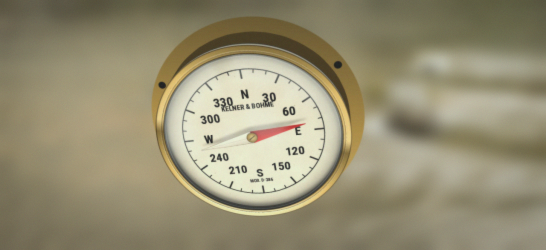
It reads **80** °
